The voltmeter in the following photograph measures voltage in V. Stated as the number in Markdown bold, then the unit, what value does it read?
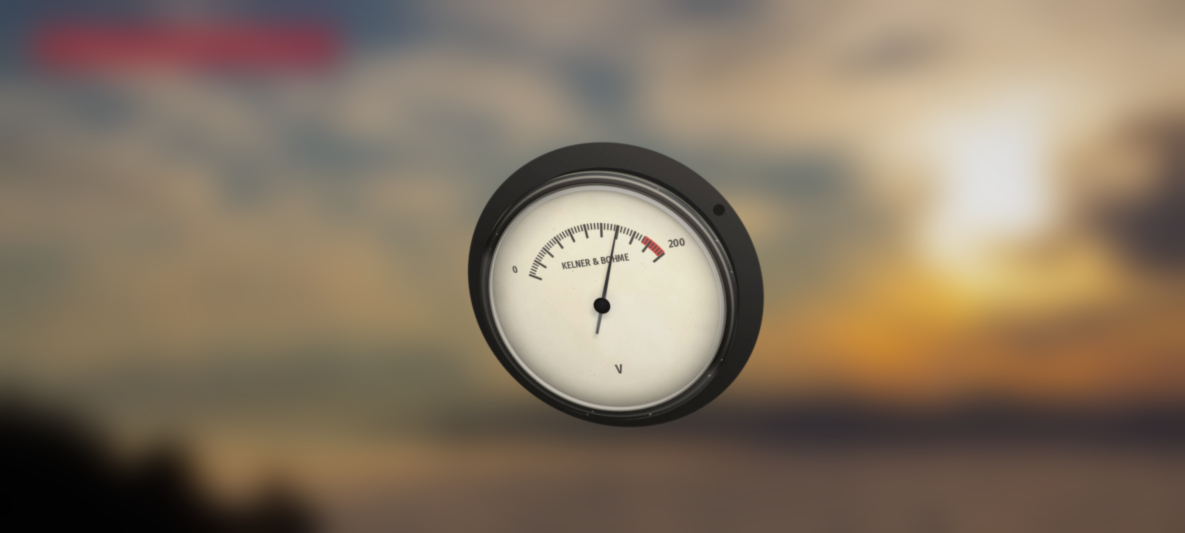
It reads **140** V
